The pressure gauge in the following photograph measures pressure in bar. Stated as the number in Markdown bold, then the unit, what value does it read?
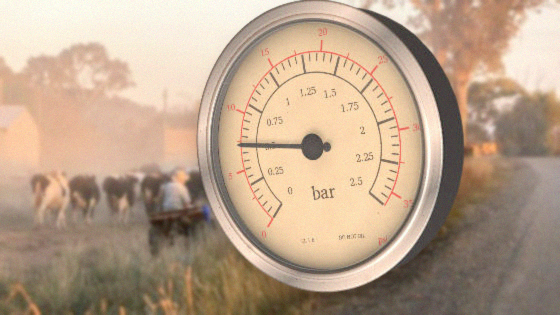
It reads **0.5** bar
